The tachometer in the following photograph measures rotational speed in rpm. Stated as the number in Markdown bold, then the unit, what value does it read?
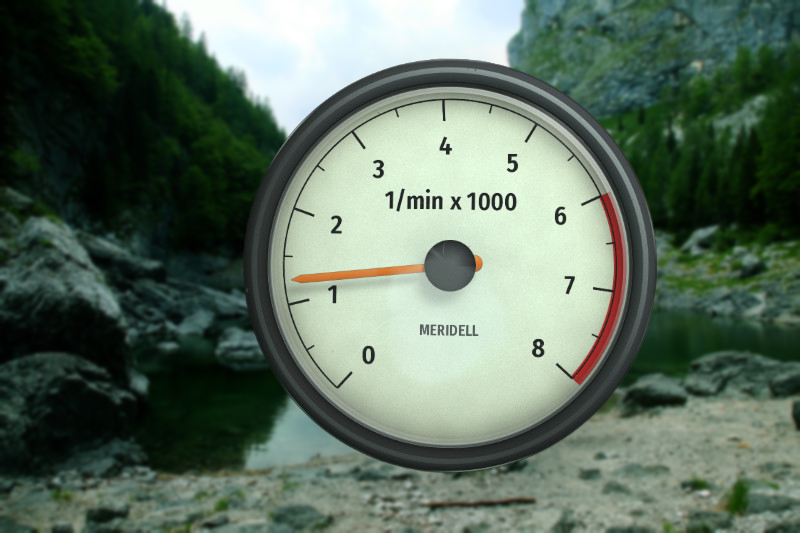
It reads **1250** rpm
